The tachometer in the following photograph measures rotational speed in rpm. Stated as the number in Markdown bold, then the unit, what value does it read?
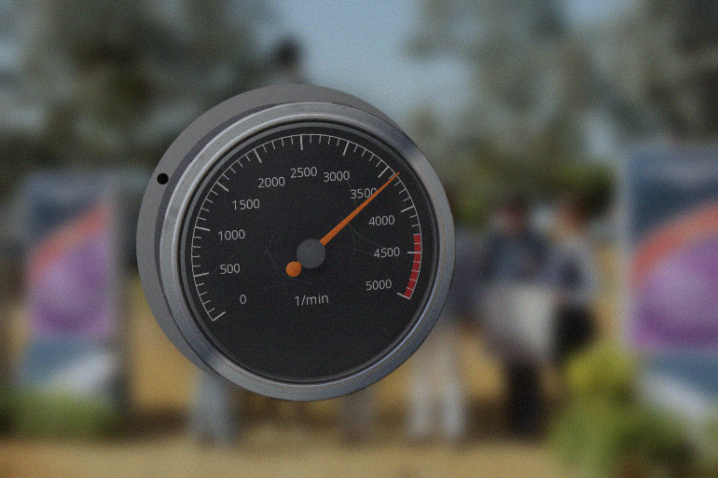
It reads **3600** rpm
